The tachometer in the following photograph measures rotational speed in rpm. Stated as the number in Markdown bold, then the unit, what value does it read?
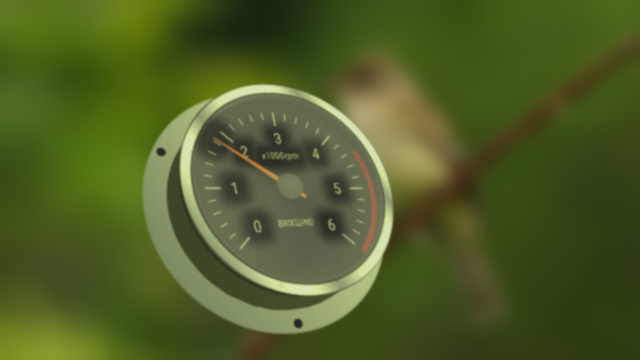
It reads **1800** rpm
